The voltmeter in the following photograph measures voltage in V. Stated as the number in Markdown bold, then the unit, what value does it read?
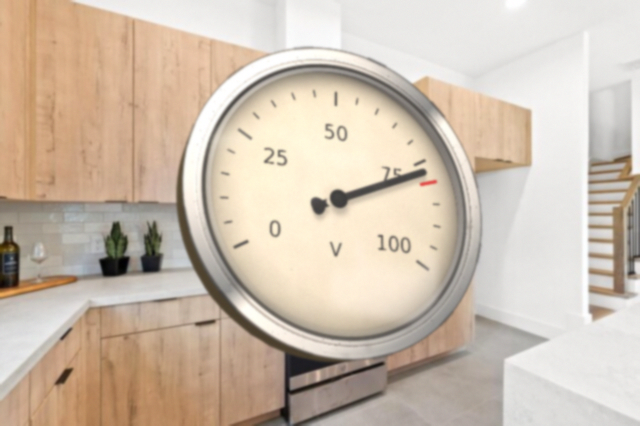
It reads **77.5** V
